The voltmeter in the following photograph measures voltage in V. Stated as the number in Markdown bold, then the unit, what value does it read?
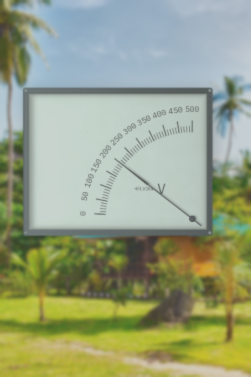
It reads **200** V
